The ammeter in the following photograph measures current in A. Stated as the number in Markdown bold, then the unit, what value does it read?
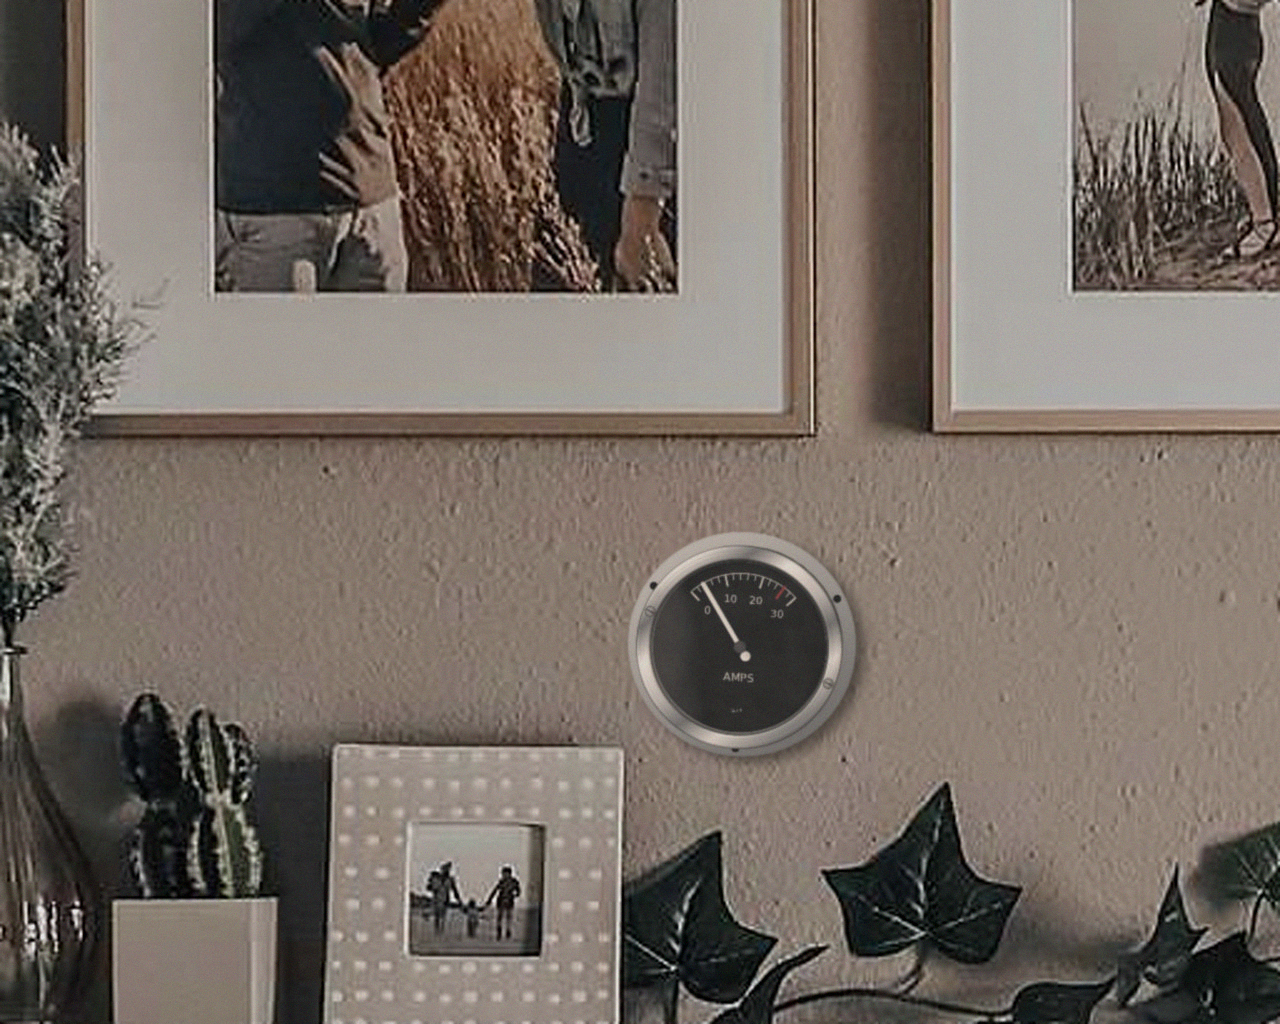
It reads **4** A
